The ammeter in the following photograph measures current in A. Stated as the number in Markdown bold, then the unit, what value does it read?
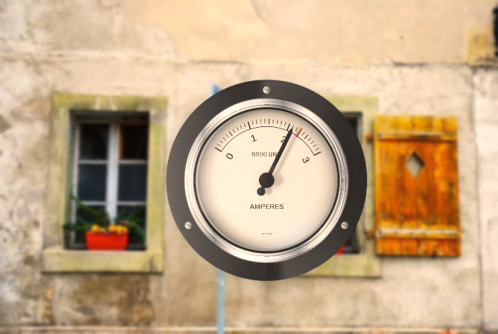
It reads **2.1** A
